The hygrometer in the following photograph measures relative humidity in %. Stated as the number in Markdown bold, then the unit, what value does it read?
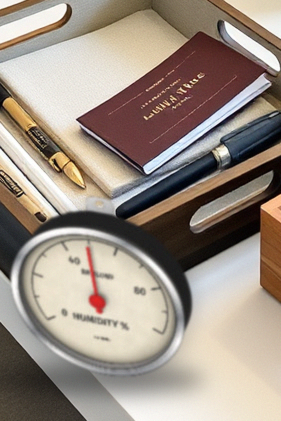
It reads **50** %
